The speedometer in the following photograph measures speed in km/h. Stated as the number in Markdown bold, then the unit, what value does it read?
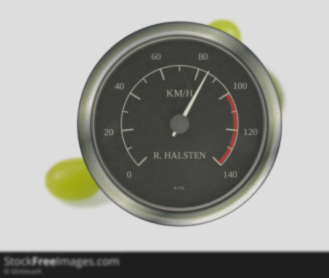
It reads **85** km/h
